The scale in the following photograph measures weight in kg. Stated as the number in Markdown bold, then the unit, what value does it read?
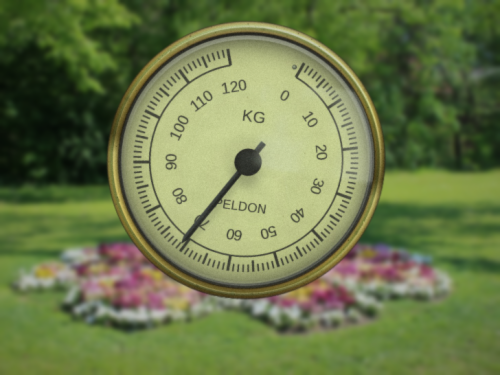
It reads **71** kg
